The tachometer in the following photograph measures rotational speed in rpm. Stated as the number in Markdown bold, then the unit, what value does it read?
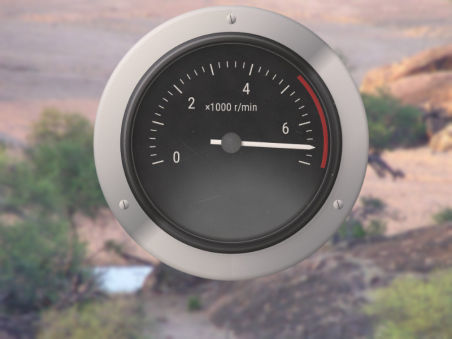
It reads **6600** rpm
